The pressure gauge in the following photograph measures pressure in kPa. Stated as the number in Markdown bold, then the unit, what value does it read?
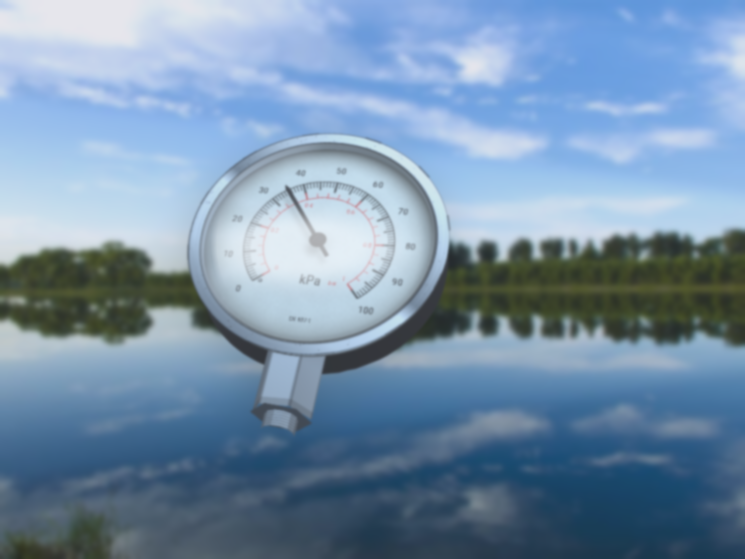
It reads **35** kPa
